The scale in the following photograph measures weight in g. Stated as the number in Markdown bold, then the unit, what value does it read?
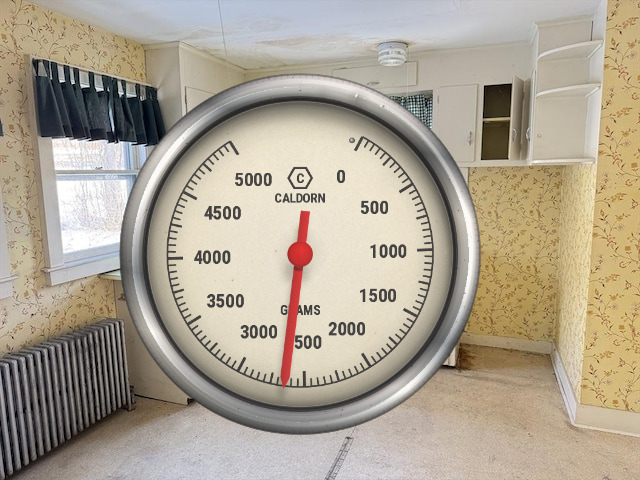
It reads **2650** g
